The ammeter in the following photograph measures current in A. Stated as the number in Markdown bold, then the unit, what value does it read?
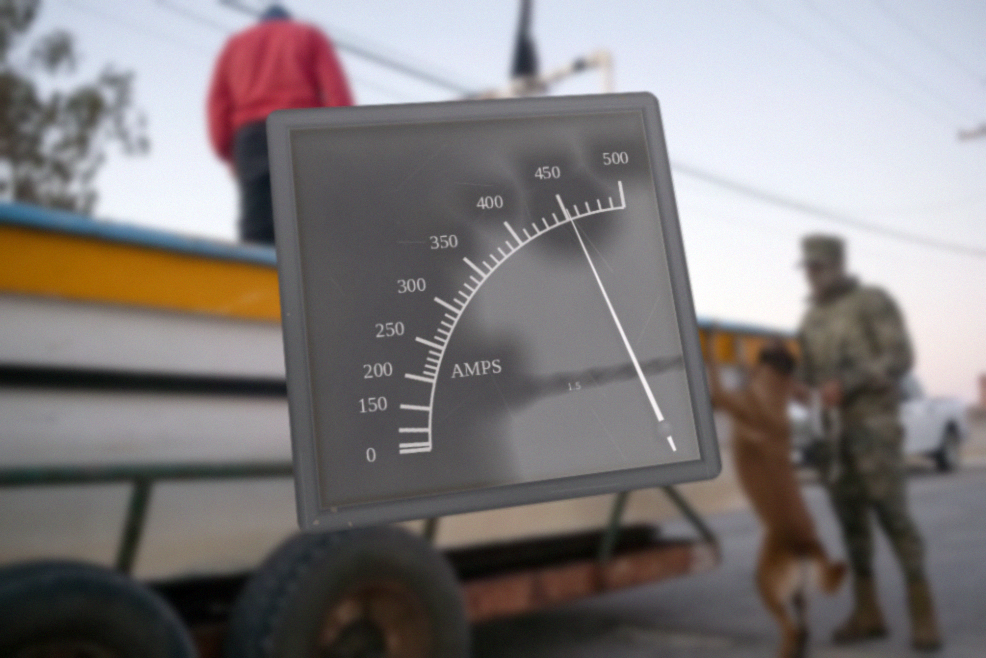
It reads **450** A
